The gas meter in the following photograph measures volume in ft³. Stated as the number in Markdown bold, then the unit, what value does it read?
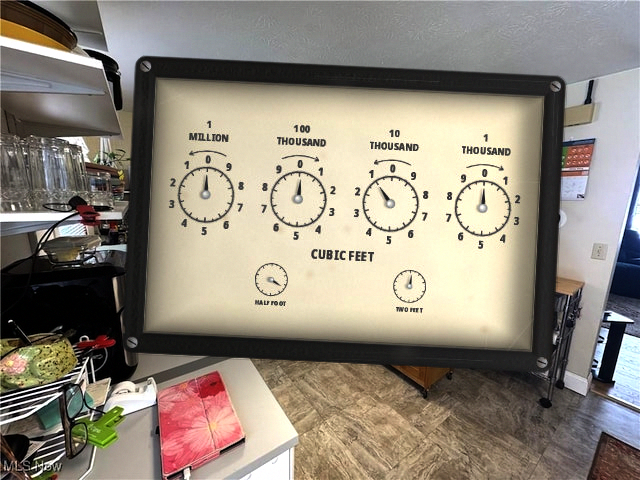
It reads **1000** ft³
